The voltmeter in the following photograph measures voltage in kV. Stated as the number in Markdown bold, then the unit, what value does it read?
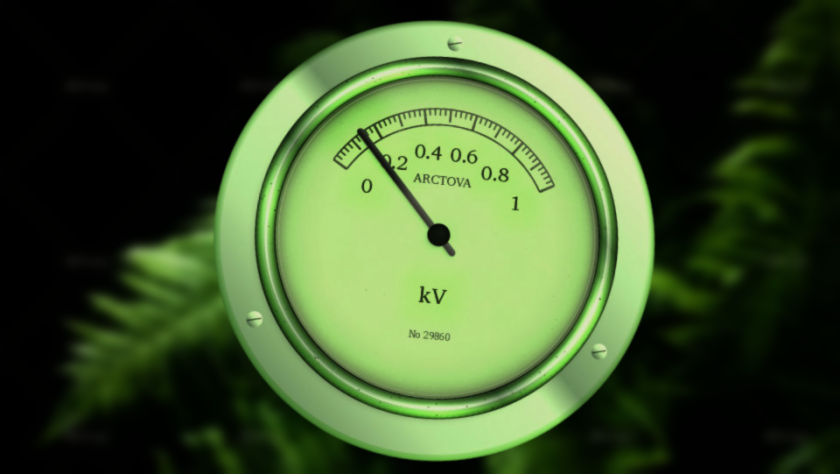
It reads **0.14** kV
